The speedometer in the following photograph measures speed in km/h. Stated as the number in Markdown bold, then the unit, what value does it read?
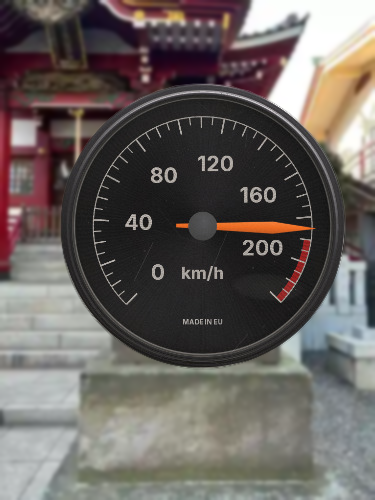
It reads **185** km/h
